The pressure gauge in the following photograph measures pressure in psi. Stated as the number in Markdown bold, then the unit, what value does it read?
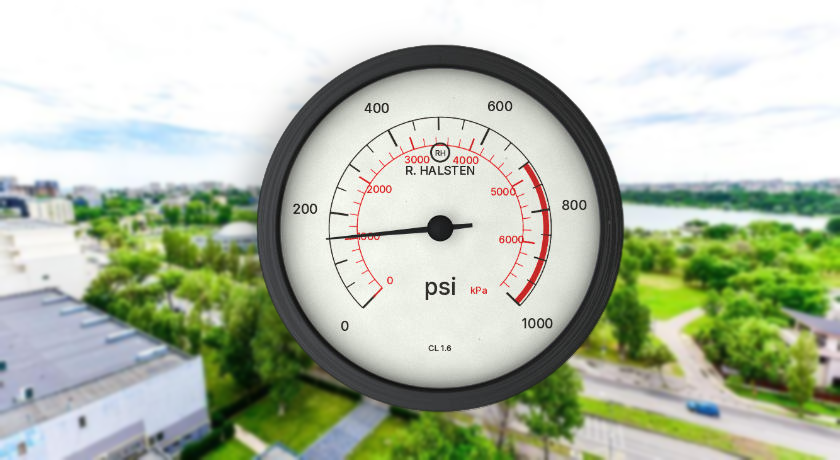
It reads **150** psi
